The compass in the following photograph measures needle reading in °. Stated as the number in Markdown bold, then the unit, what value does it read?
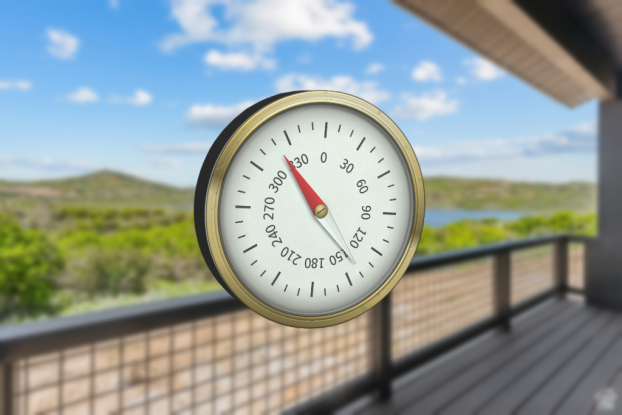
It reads **320** °
